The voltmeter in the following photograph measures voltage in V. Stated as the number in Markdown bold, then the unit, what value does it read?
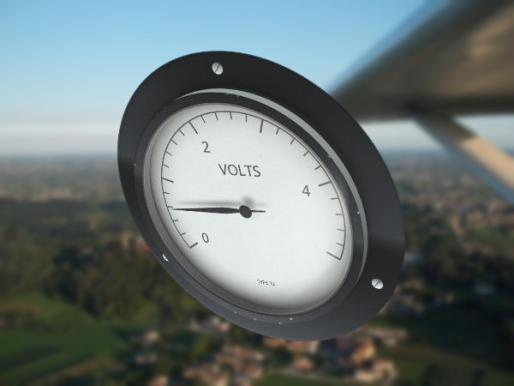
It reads **0.6** V
